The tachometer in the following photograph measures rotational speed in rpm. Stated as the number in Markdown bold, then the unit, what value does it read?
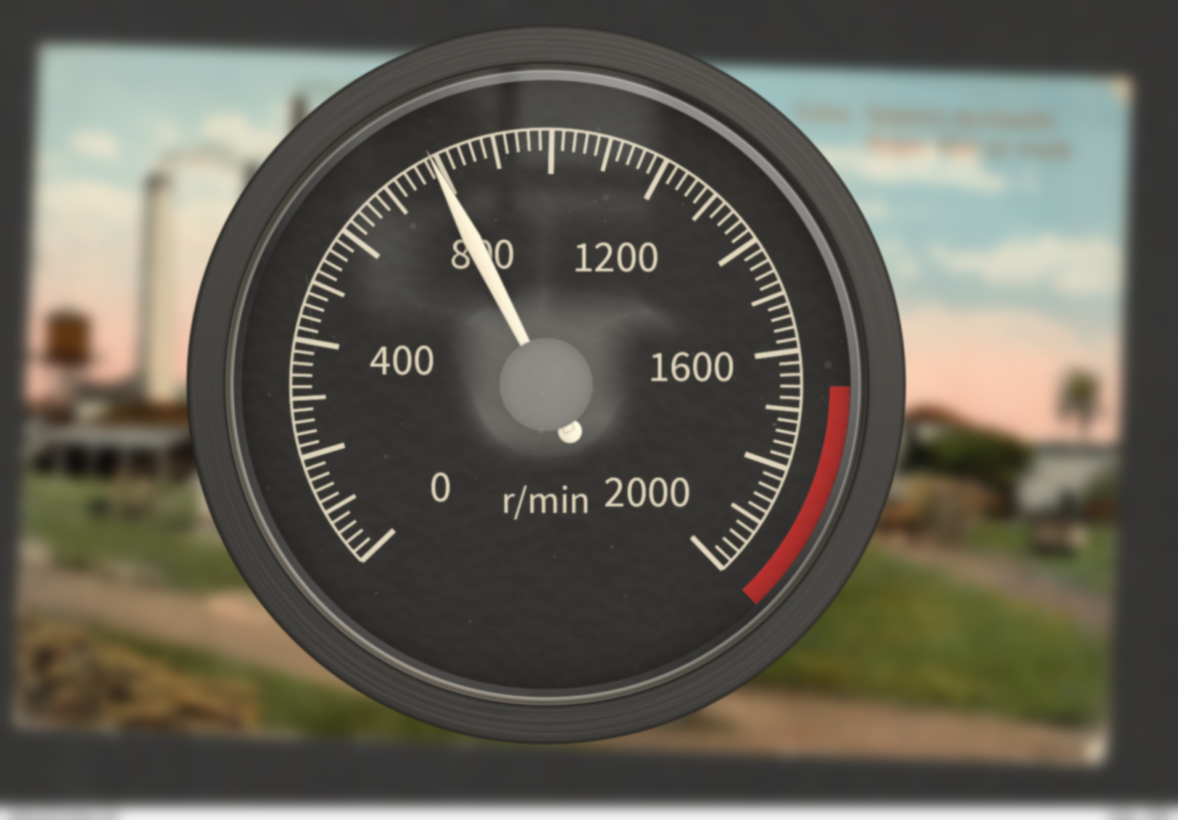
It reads **790** rpm
